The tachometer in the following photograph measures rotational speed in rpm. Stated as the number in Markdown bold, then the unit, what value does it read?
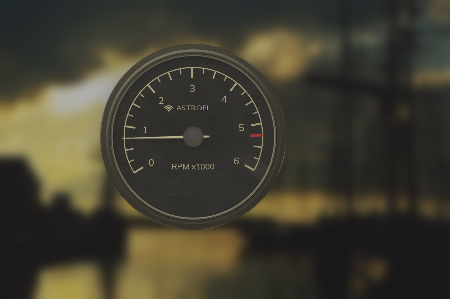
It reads **750** rpm
